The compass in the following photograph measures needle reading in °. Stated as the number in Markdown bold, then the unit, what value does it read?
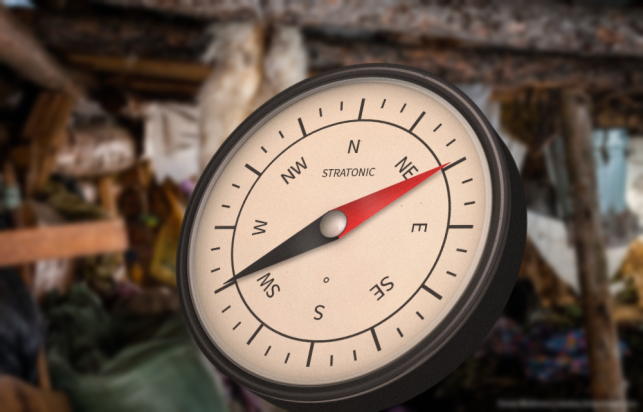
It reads **60** °
